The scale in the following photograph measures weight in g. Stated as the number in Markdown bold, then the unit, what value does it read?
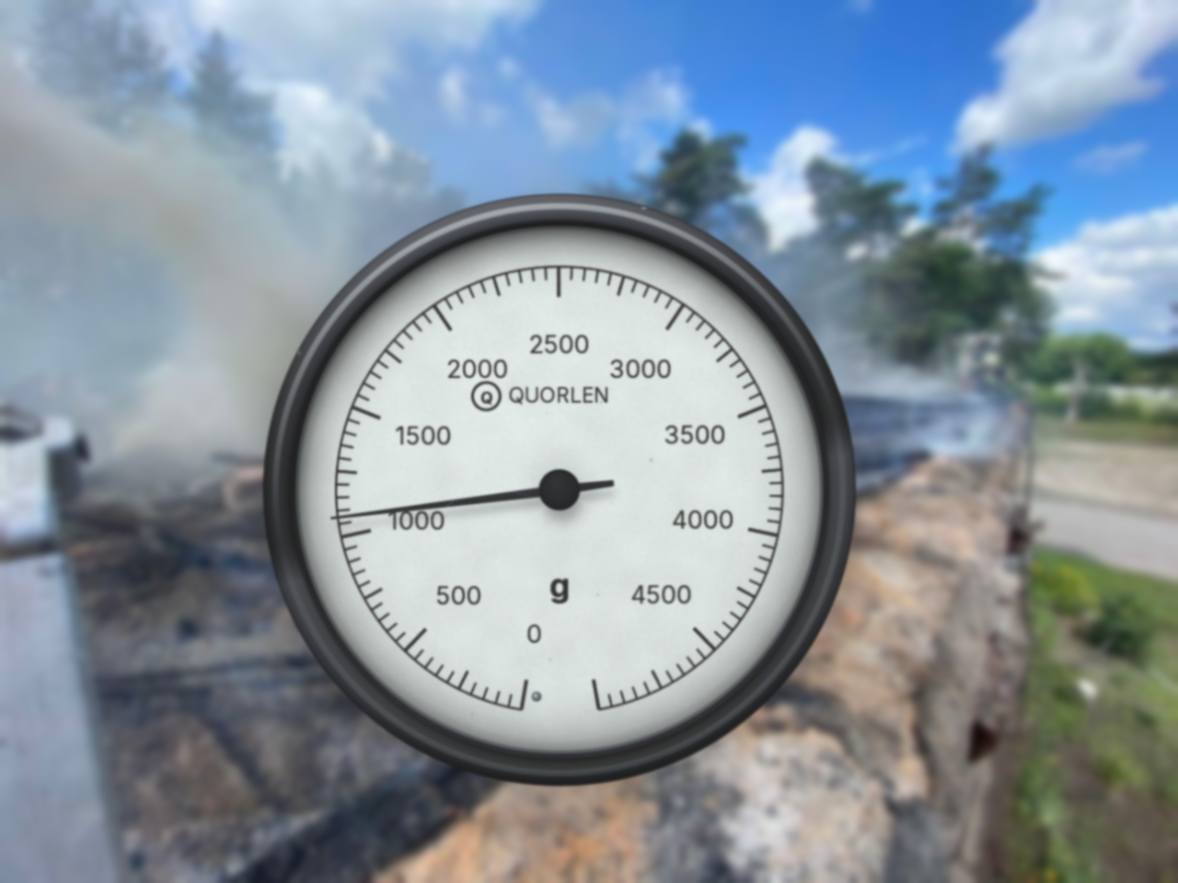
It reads **1075** g
